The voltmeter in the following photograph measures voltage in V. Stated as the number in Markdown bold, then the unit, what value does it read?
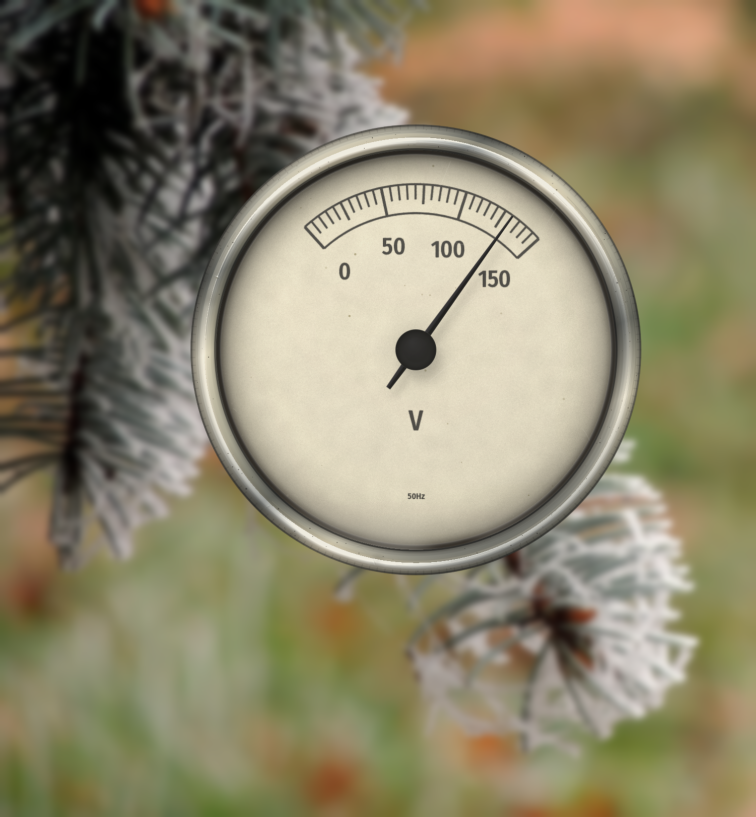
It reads **130** V
